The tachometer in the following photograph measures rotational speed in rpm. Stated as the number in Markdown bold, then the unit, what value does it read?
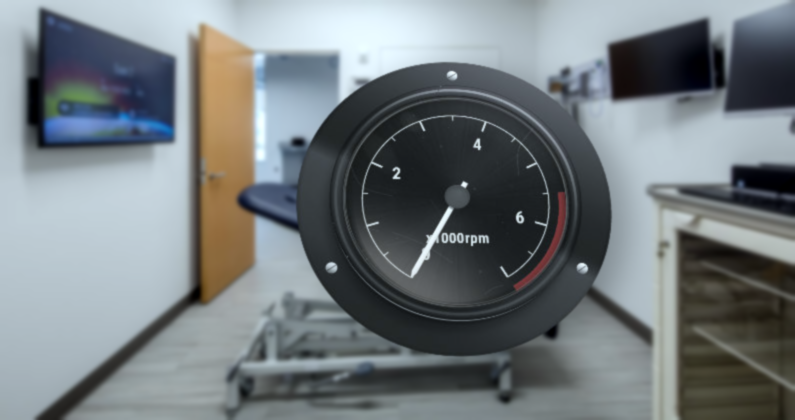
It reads **0** rpm
